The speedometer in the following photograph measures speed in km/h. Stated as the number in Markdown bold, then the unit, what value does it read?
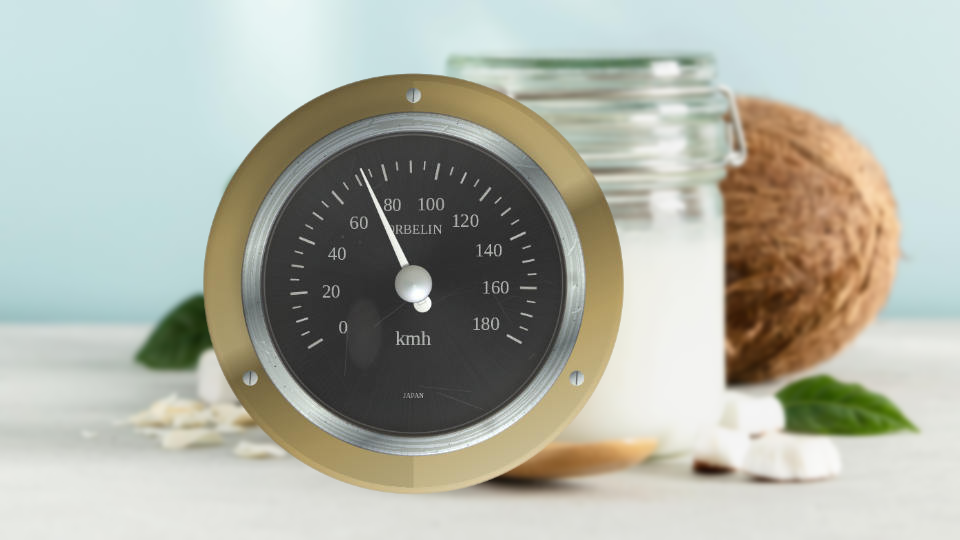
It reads **72.5** km/h
